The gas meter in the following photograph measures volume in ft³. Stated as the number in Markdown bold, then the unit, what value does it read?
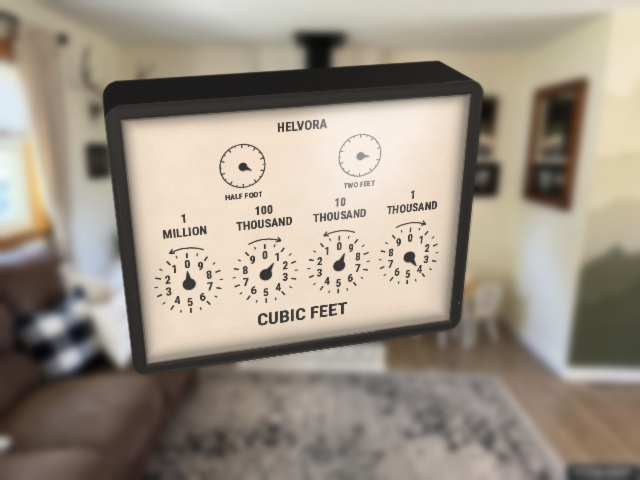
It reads **9400** ft³
